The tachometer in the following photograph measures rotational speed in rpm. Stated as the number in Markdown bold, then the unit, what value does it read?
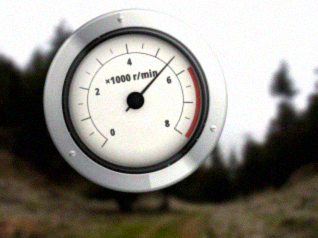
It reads **5500** rpm
